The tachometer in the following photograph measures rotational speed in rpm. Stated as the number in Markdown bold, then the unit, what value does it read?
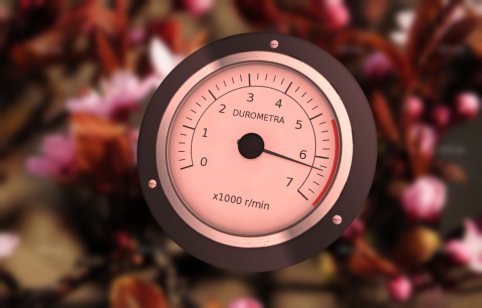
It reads **6300** rpm
